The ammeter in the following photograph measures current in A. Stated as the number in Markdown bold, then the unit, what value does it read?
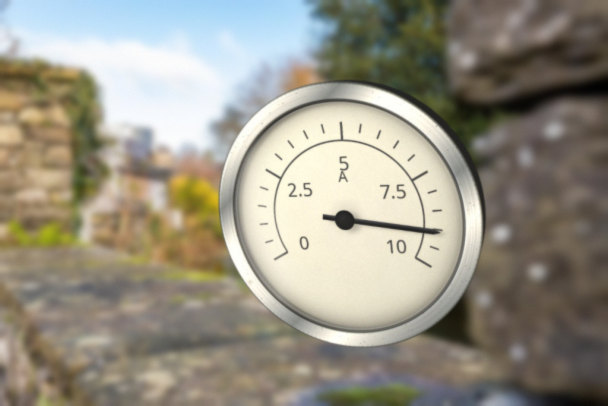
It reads **9** A
